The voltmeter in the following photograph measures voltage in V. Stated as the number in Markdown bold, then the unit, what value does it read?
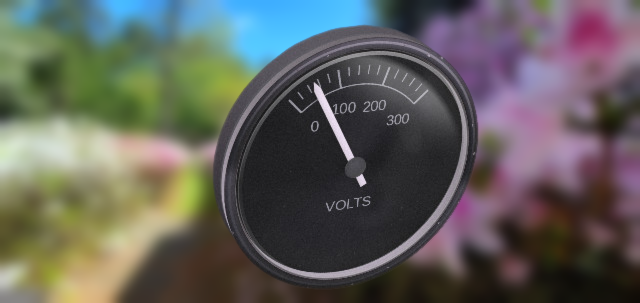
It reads **50** V
